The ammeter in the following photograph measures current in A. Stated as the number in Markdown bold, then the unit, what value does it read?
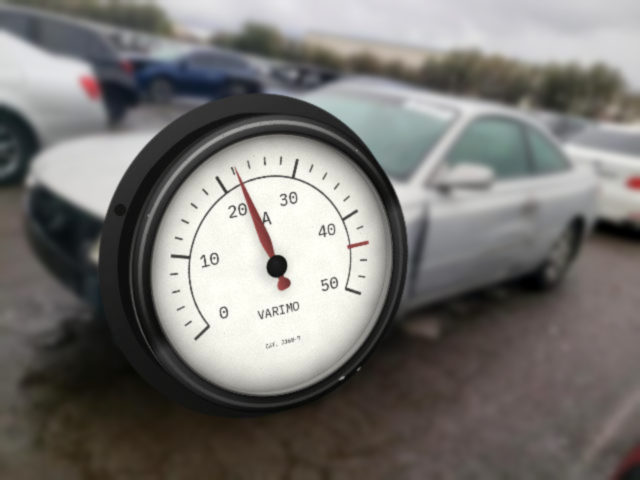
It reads **22** A
